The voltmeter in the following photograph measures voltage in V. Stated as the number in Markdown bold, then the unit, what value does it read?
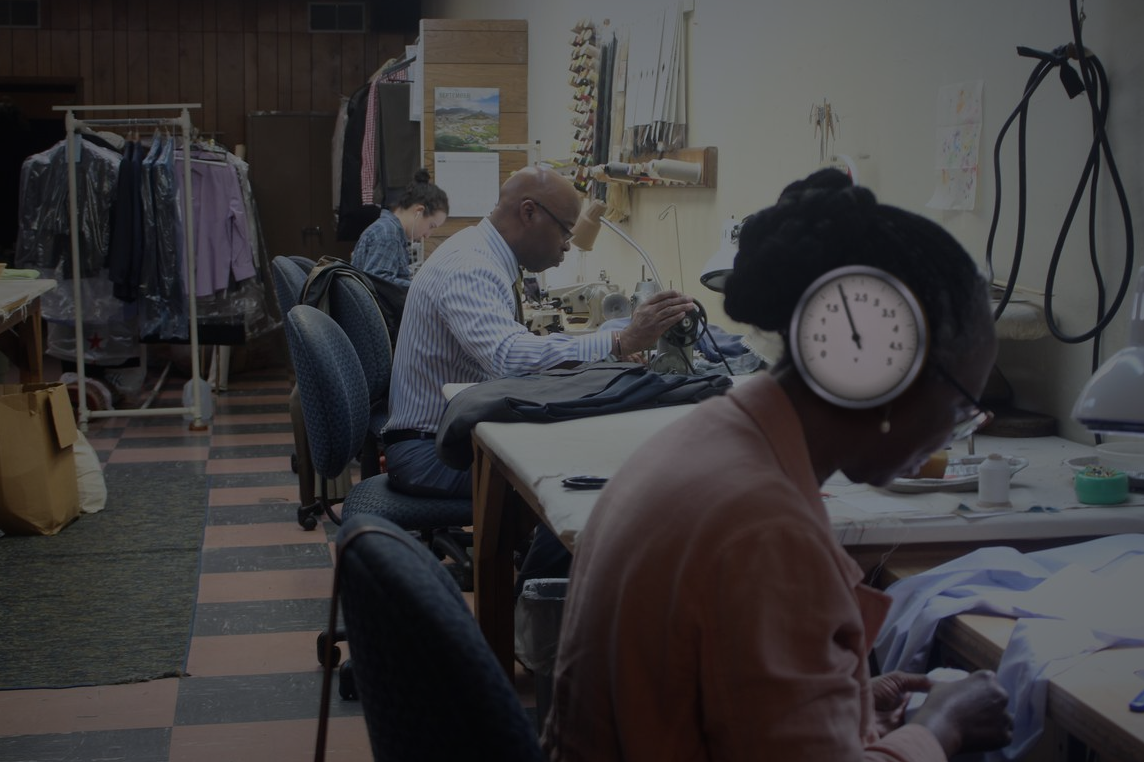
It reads **2** V
